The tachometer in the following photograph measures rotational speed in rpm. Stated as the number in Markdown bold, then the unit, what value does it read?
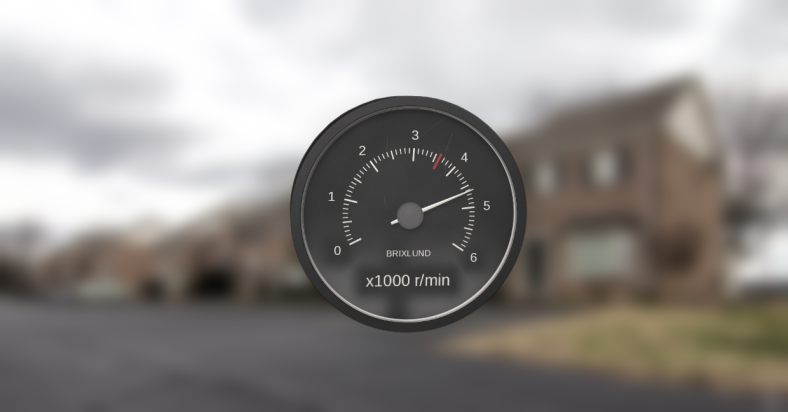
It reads **4600** rpm
